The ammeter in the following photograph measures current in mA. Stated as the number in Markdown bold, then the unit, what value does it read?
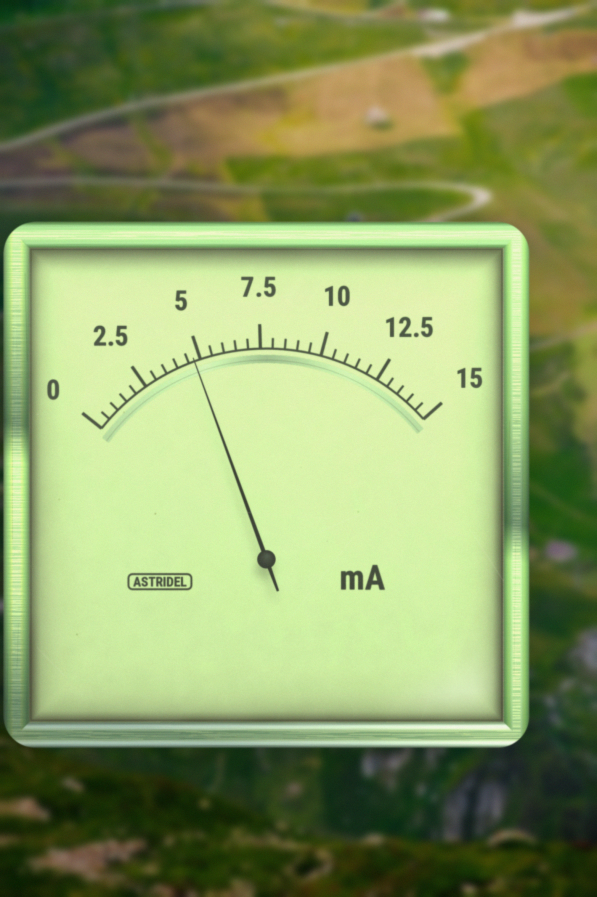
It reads **4.75** mA
